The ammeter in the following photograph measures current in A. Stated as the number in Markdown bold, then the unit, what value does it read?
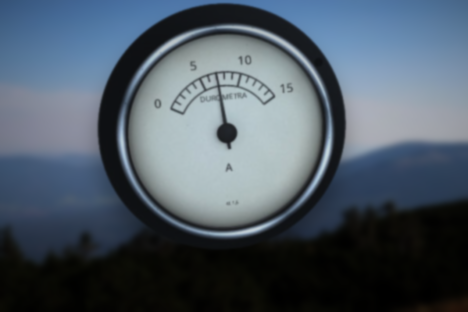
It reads **7** A
